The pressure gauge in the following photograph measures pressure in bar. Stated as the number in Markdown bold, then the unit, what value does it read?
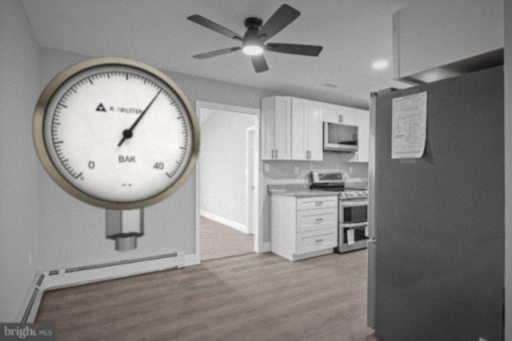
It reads **25** bar
